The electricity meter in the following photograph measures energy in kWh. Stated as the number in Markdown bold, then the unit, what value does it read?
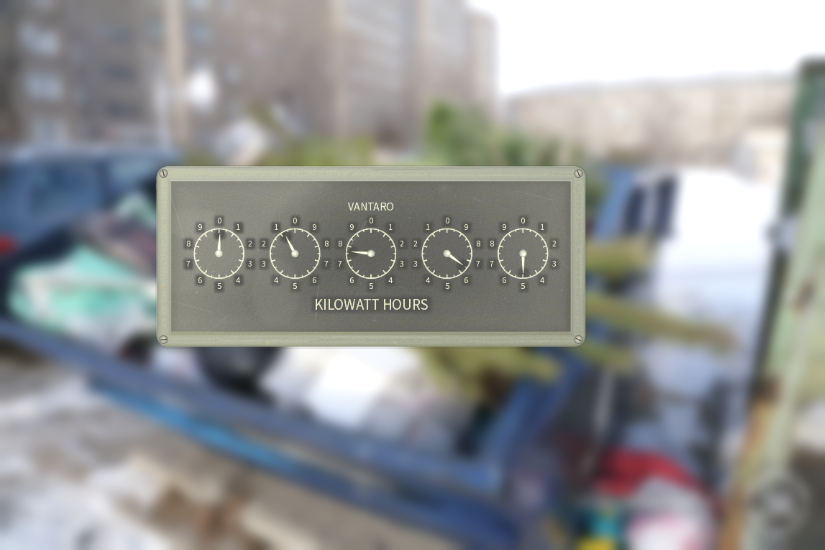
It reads **765** kWh
